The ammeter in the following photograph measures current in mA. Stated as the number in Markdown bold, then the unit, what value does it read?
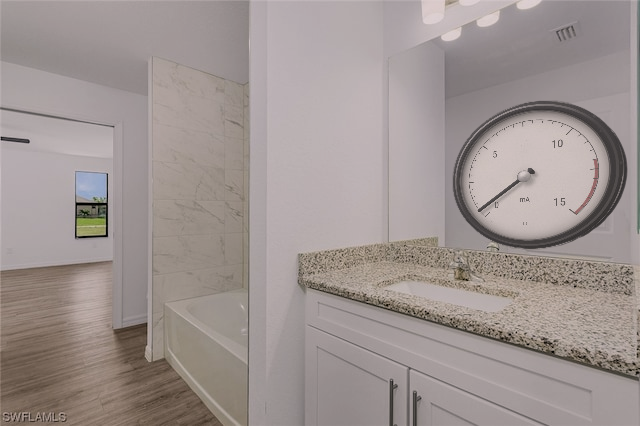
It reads **0.5** mA
